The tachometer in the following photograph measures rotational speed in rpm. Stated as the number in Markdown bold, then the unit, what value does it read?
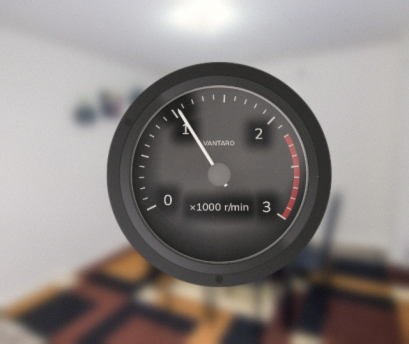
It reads **1050** rpm
